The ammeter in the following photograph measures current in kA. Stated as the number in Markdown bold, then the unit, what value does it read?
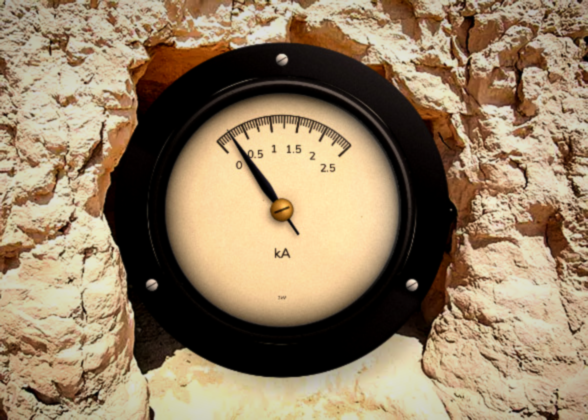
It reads **0.25** kA
